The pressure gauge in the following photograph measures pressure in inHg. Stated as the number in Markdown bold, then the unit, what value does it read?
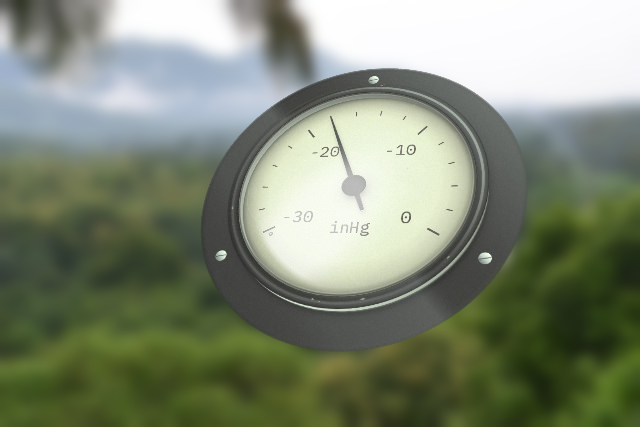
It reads **-18** inHg
